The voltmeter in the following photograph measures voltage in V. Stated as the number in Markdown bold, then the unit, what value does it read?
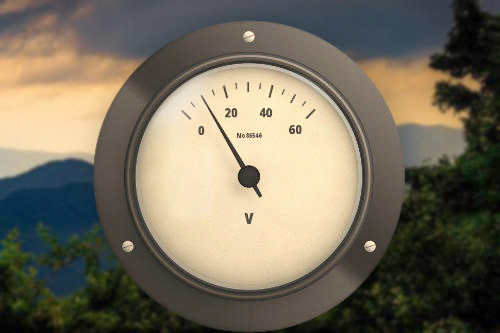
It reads **10** V
